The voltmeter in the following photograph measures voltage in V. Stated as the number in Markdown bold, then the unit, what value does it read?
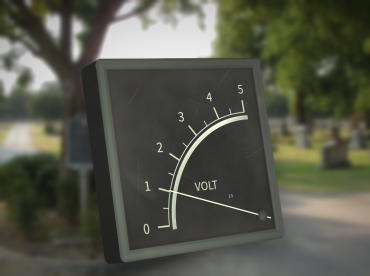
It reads **1** V
